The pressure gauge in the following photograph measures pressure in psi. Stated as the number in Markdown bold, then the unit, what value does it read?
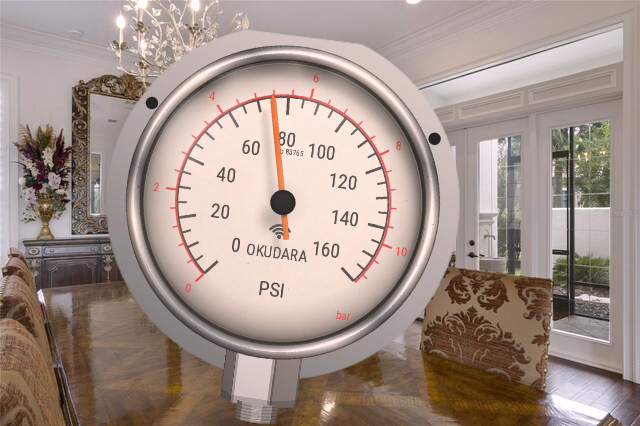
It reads **75** psi
